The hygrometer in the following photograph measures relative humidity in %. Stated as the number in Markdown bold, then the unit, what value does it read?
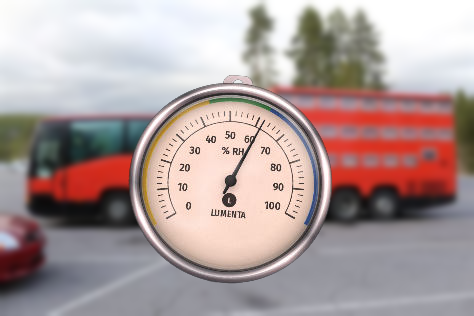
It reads **62** %
